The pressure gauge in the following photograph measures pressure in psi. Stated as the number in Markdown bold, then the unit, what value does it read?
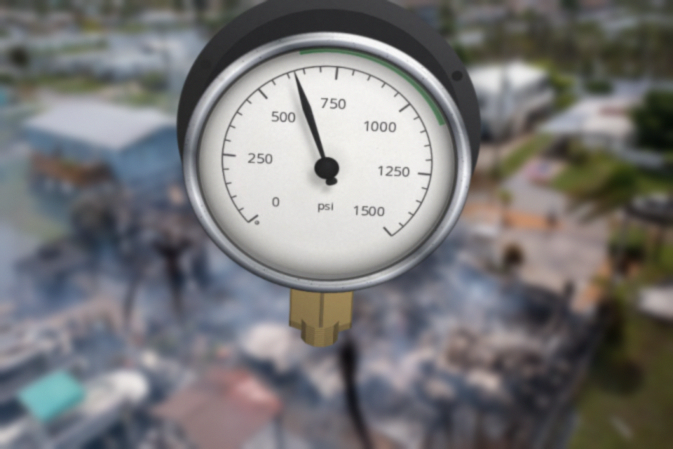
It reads **625** psi
